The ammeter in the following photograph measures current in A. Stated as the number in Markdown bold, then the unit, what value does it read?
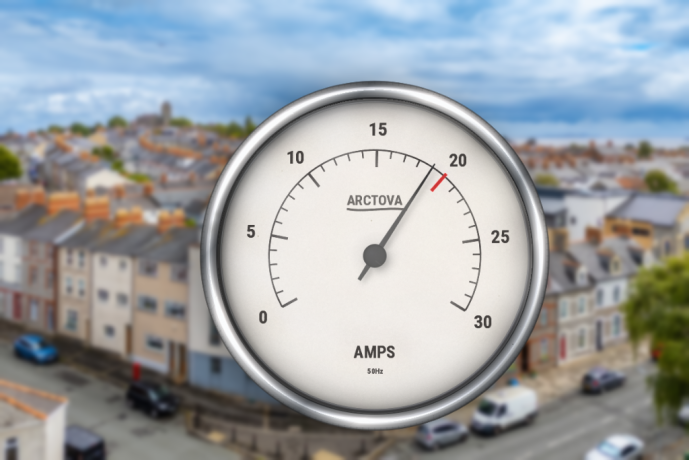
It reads **19** A
